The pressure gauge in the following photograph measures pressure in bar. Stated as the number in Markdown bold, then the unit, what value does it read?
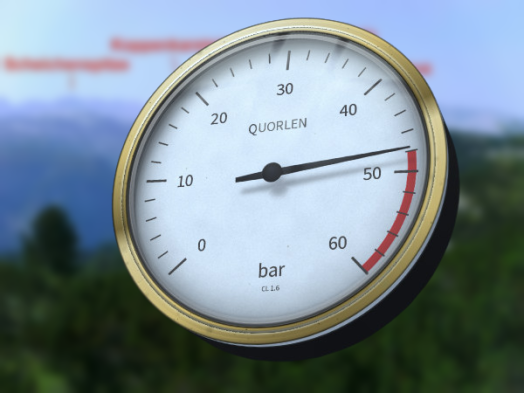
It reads **48** bar
